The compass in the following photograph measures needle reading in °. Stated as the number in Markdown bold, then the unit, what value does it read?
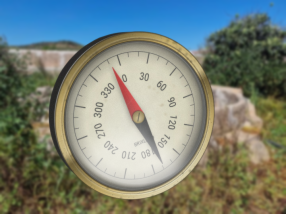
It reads **350** °
